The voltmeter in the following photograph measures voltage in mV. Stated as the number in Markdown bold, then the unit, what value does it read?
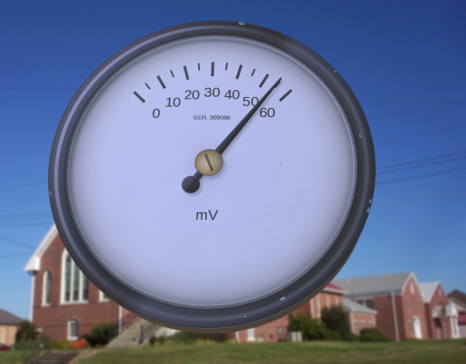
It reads **55** mV
